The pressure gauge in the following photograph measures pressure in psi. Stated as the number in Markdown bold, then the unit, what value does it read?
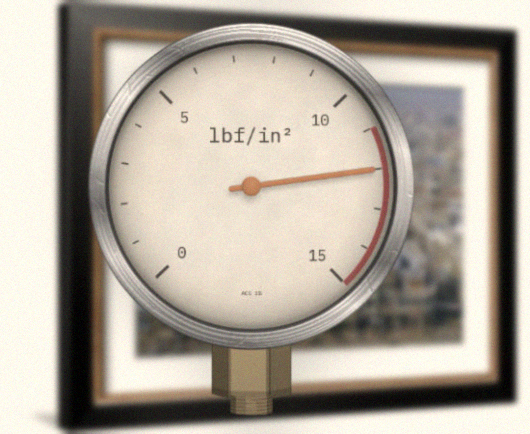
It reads **12** psi
